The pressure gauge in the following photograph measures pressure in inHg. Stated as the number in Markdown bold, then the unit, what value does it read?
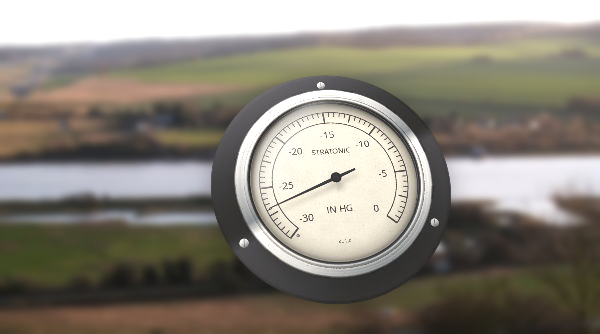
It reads **-27** inHg
